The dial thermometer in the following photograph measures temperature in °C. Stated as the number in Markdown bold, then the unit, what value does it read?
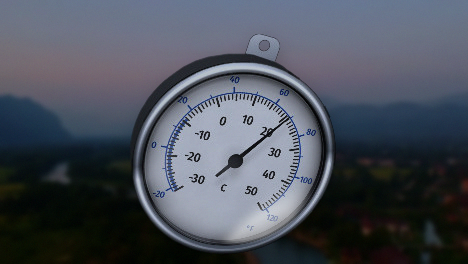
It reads **20** °C
